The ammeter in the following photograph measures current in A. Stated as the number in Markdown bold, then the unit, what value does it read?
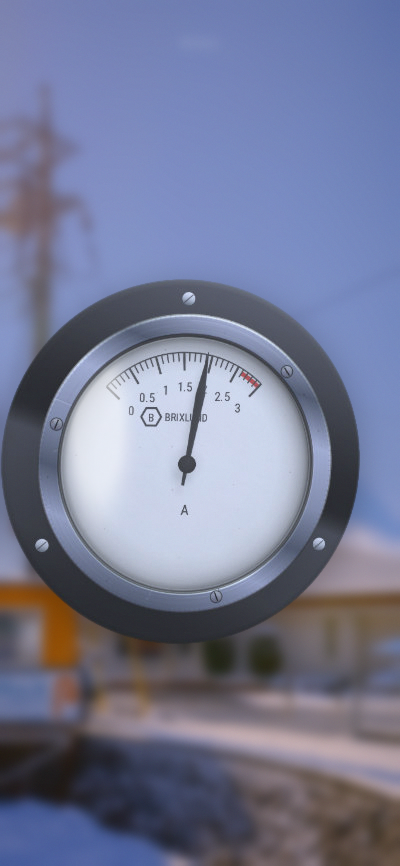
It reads **1.9** A
